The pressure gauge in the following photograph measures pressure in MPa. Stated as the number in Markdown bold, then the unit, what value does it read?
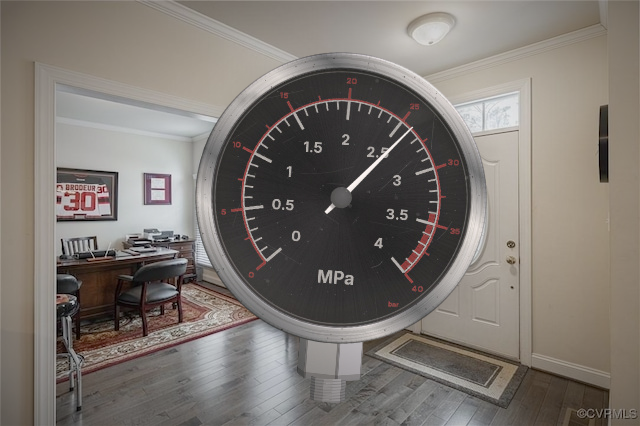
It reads **2.6** MPa
